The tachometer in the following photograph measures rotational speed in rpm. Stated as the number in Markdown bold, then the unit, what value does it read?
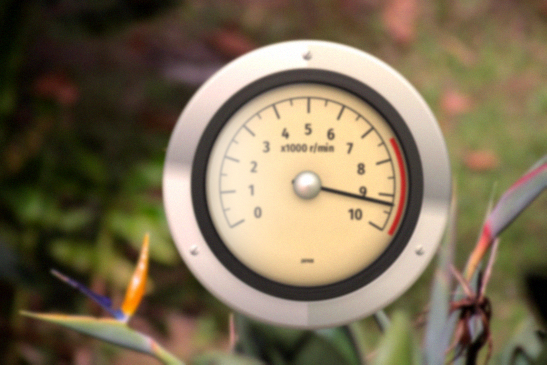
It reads **9250** rpm
